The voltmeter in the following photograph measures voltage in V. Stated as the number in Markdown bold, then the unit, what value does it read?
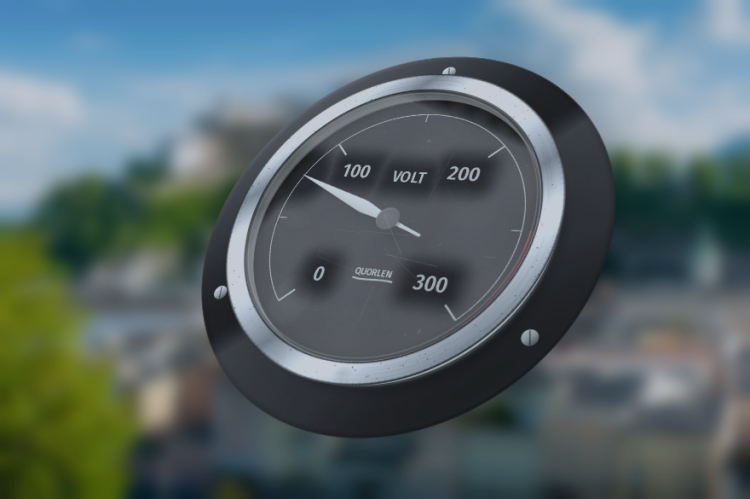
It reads **75** V
